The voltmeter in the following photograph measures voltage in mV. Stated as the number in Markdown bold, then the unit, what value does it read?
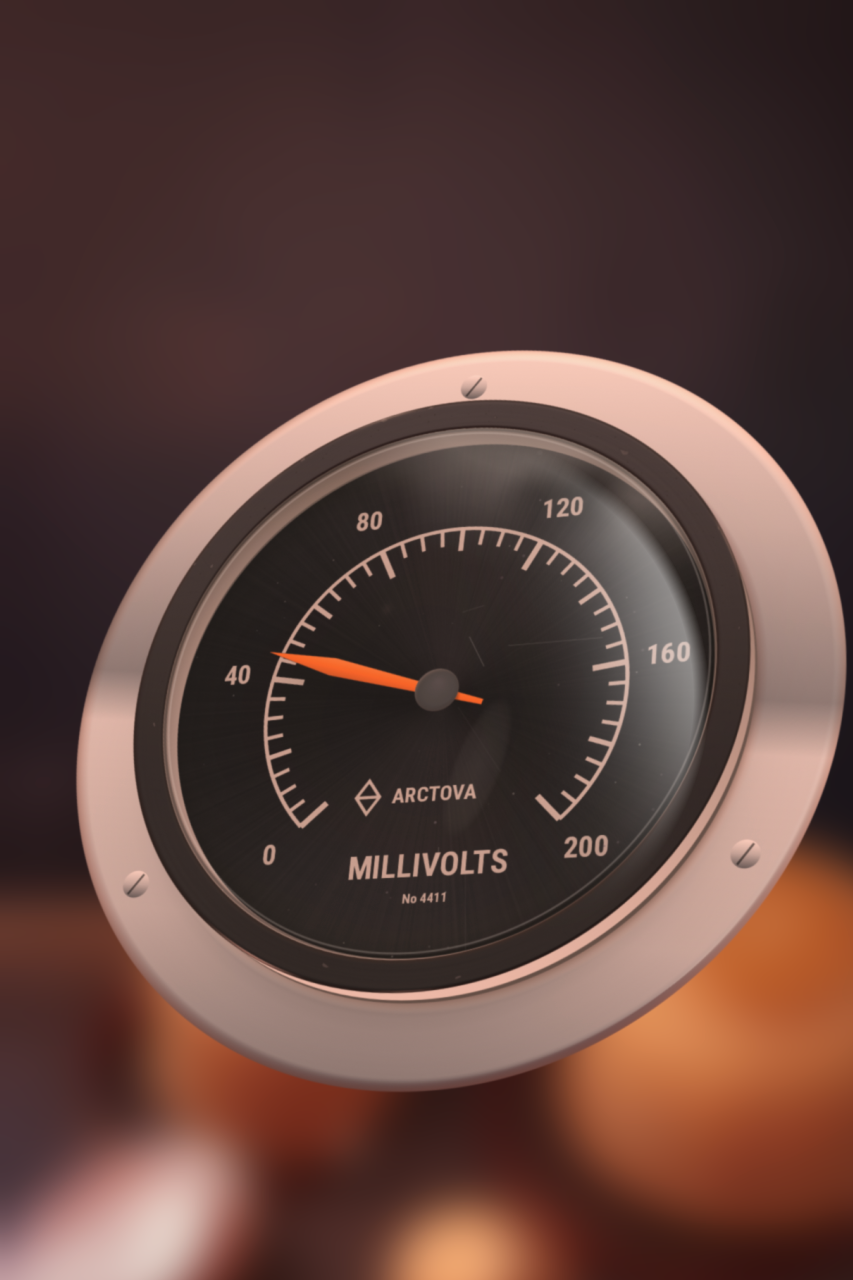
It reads **45** mV
